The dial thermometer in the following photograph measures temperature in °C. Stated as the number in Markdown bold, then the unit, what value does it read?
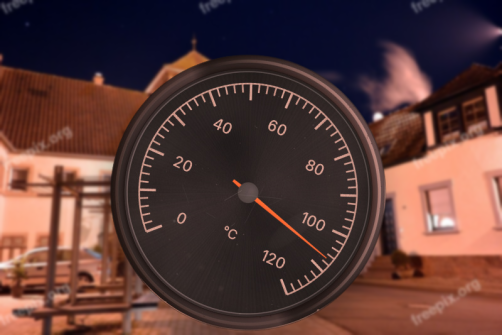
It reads **107** °C
